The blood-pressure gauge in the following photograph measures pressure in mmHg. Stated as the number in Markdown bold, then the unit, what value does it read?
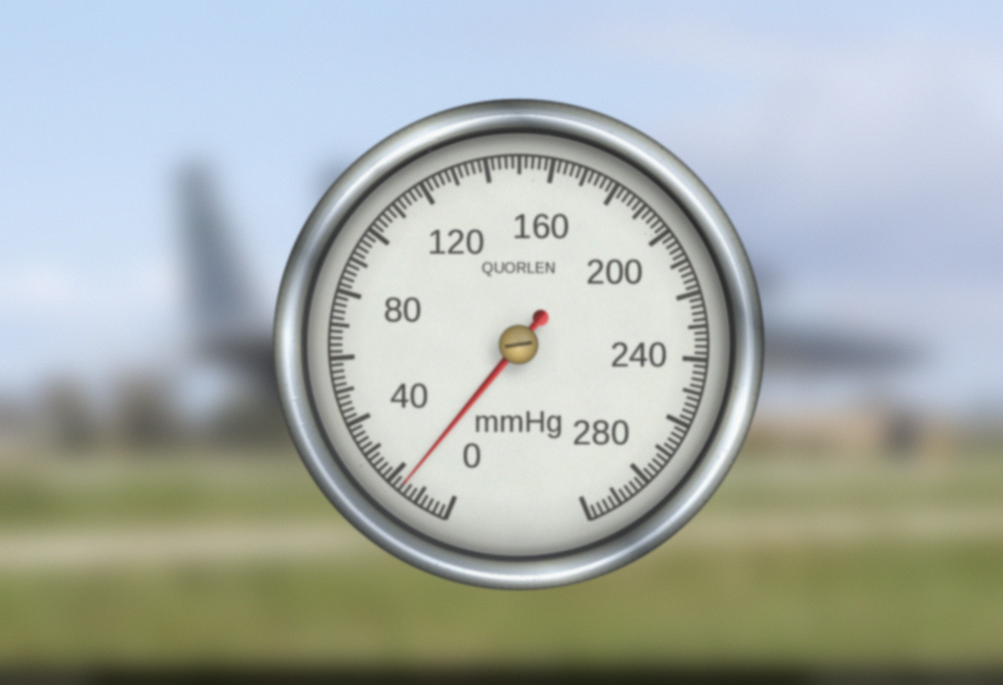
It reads **16** mmHg
